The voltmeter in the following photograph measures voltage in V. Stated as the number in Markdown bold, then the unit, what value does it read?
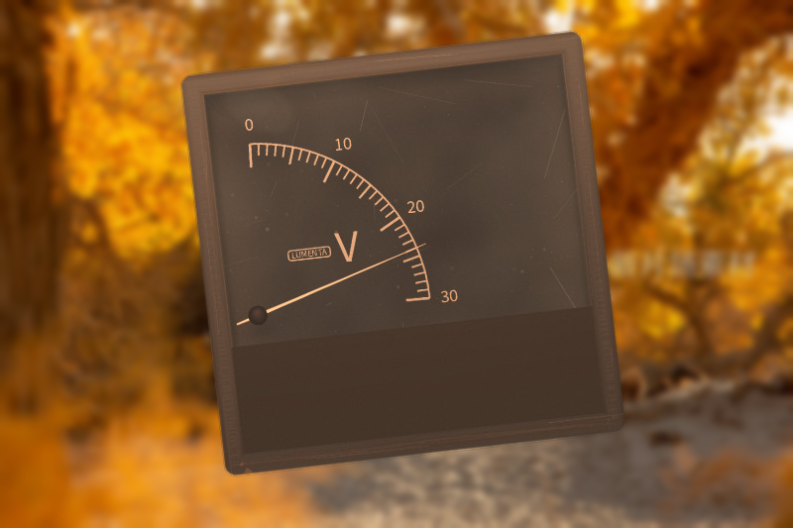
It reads **24** V
